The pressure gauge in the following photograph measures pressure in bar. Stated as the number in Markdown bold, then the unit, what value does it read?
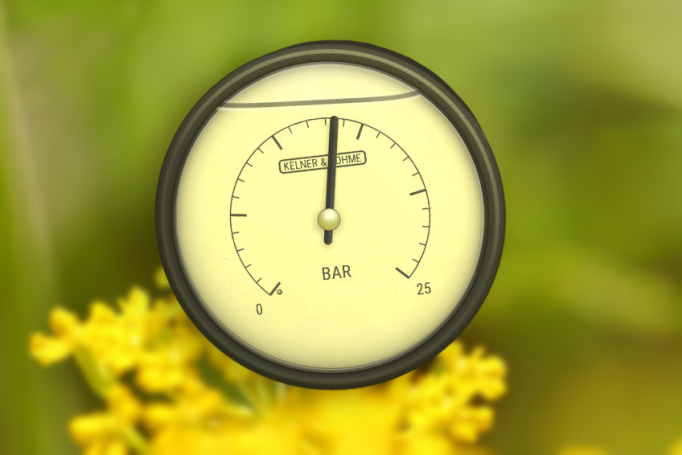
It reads **13.5** bar
